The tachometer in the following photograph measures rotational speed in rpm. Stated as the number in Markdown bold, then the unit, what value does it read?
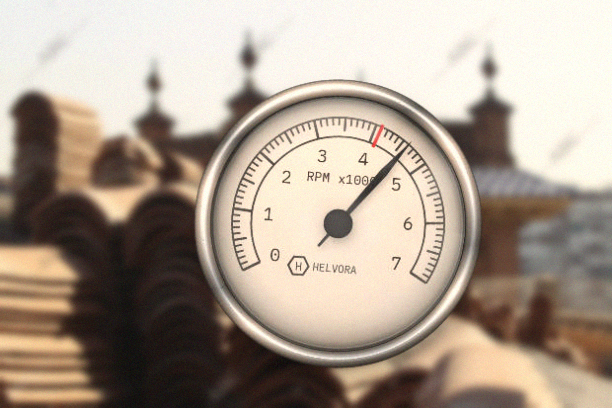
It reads **4600** rpm
